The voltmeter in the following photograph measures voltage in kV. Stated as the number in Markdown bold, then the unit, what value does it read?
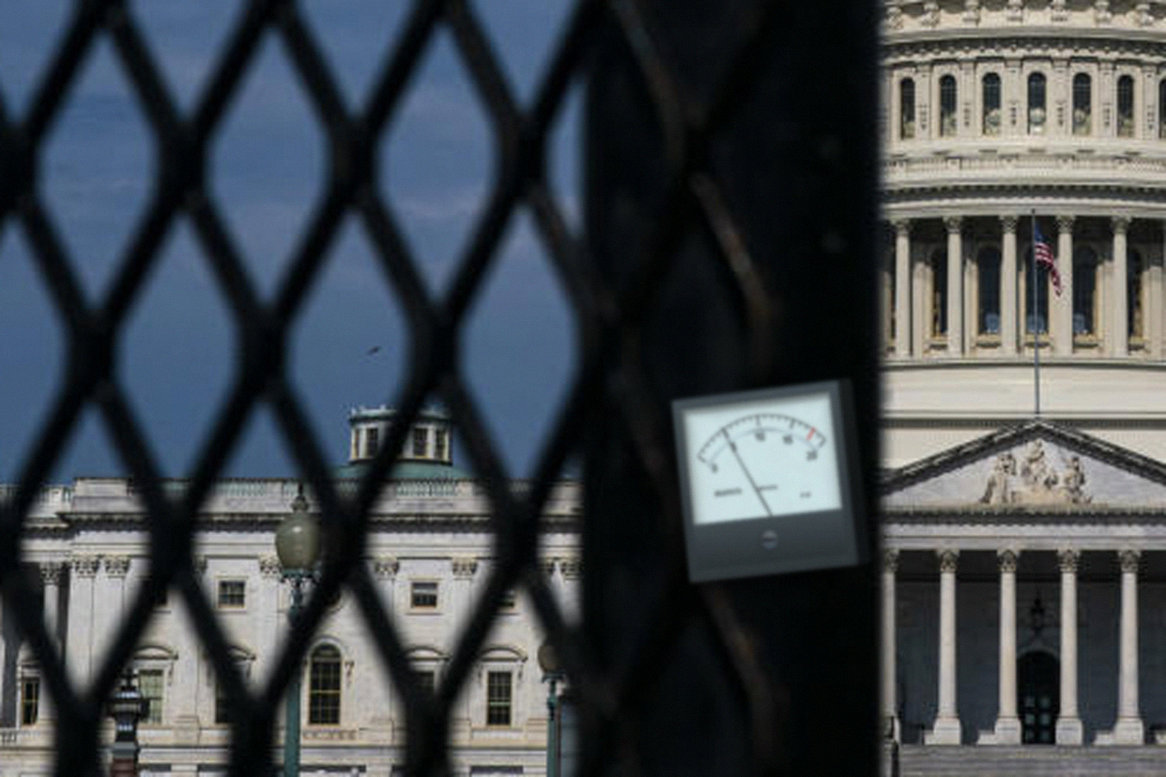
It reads **5** kV
